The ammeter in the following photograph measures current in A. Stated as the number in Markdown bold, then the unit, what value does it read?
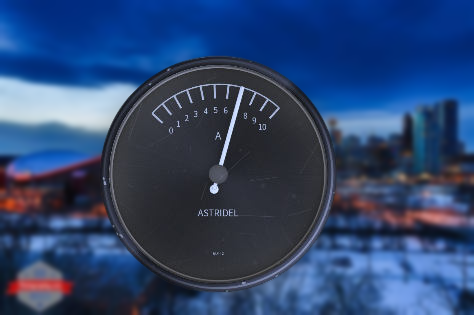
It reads **7** A
